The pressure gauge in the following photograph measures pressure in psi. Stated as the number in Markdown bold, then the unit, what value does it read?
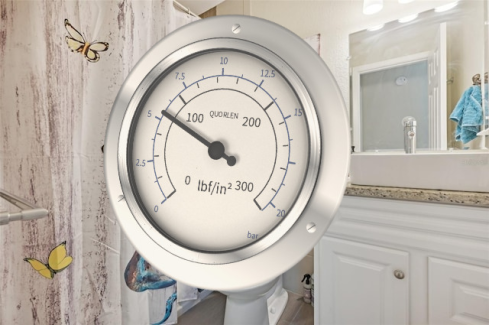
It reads **80** psi
